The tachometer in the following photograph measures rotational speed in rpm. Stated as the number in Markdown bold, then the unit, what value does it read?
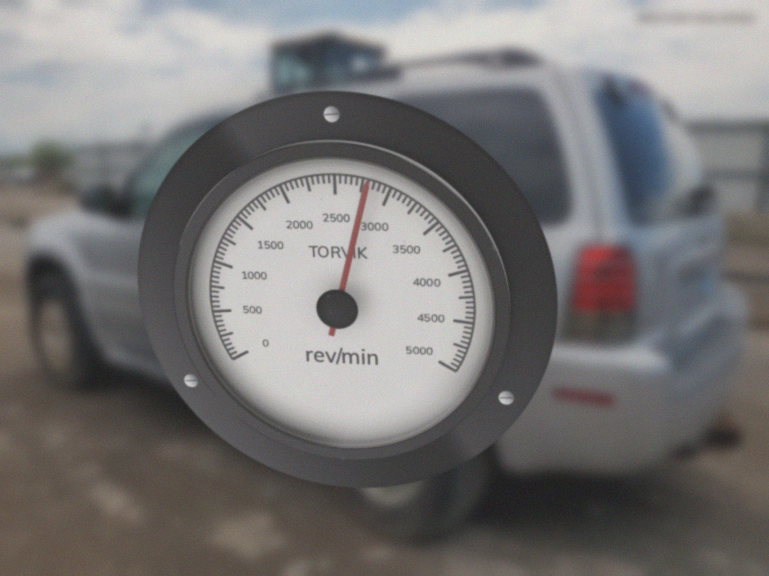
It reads **2800** rpm
